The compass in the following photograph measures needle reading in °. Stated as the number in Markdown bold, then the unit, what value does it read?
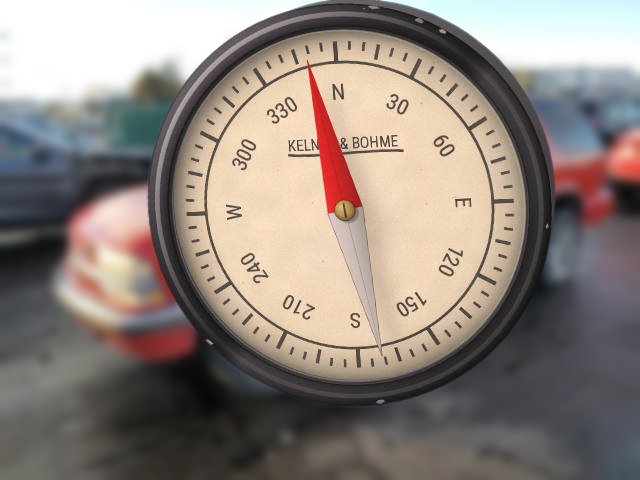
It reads **350** °
